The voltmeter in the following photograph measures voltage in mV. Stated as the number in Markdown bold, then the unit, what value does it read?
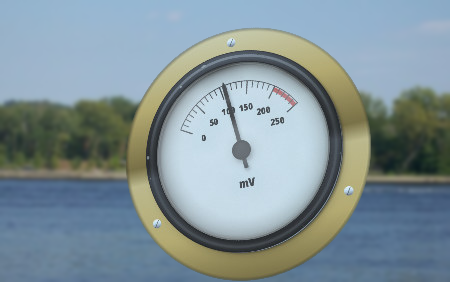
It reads **110** mV
